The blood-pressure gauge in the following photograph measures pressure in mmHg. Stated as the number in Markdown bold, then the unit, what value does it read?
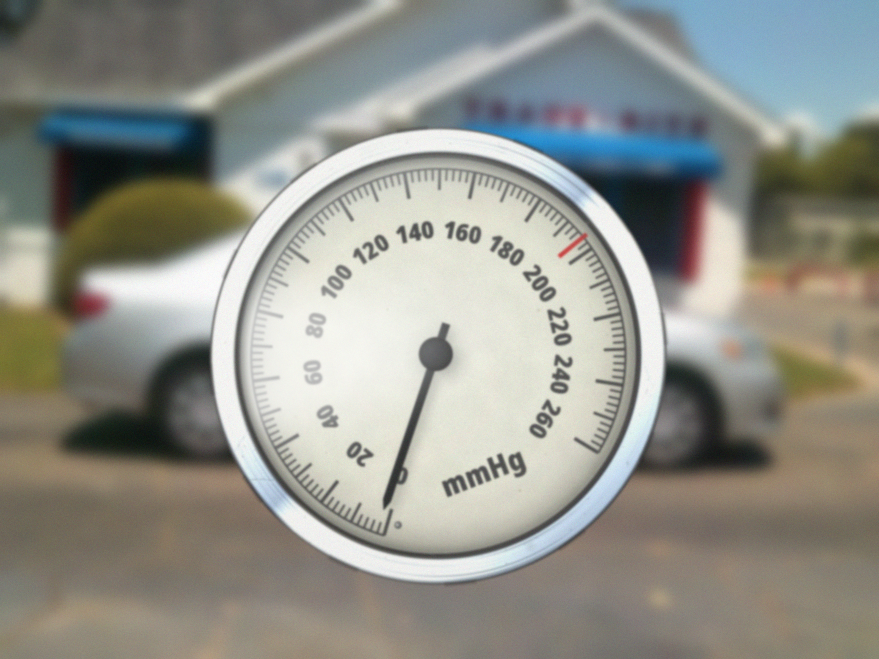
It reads **2** mmHg
